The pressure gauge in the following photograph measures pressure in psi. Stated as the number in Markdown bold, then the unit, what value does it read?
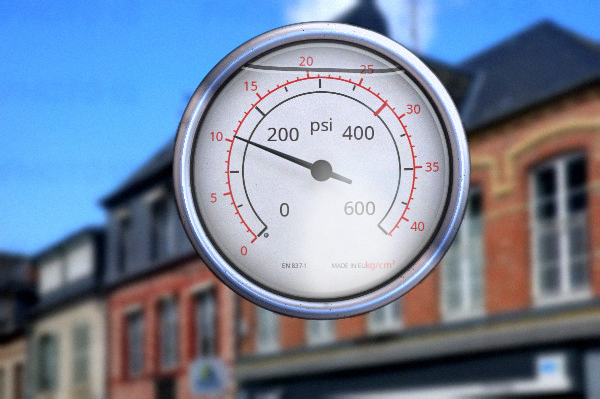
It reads **150** psi
